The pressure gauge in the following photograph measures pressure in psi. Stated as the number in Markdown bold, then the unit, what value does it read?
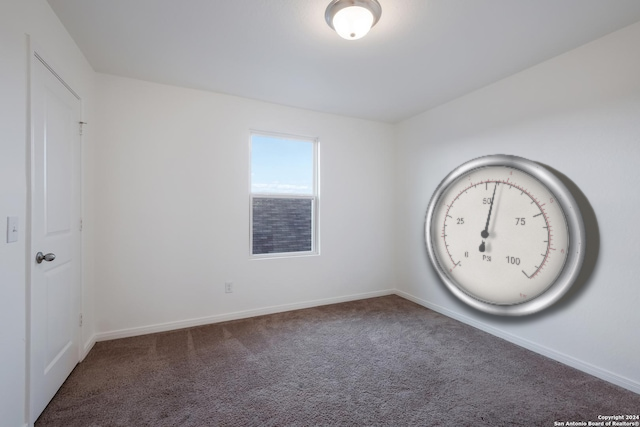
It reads **55** psi
